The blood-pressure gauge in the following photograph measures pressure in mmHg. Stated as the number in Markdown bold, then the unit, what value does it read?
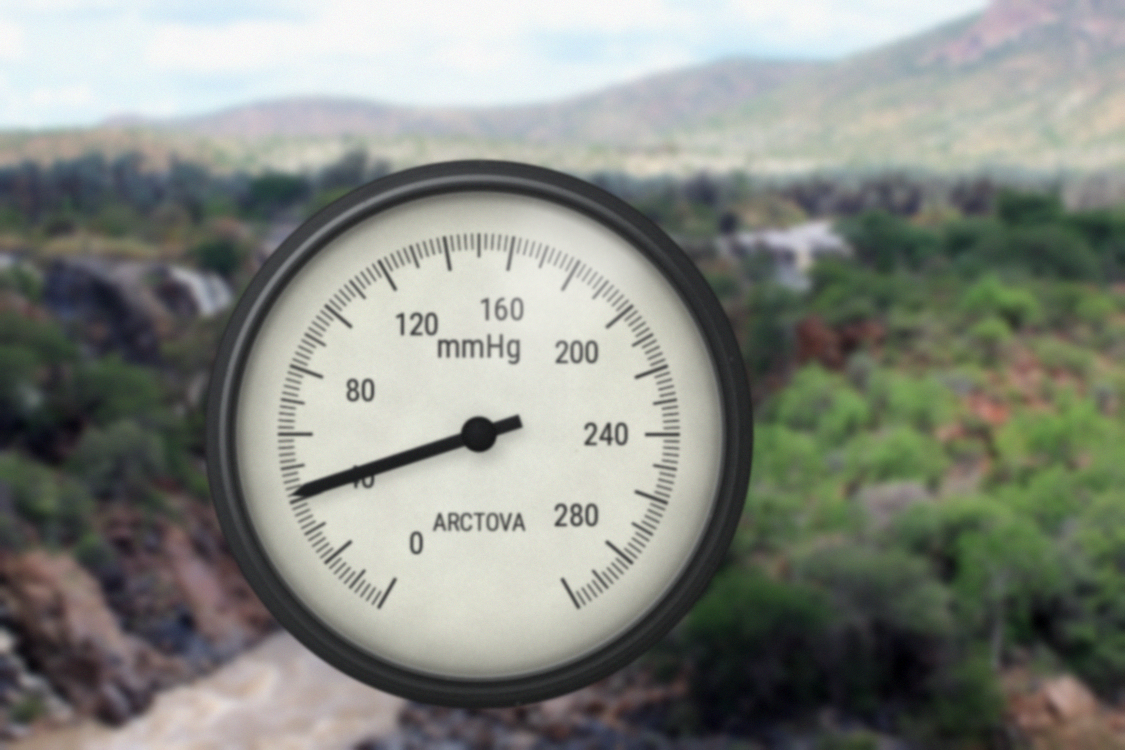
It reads **42** mmHg
